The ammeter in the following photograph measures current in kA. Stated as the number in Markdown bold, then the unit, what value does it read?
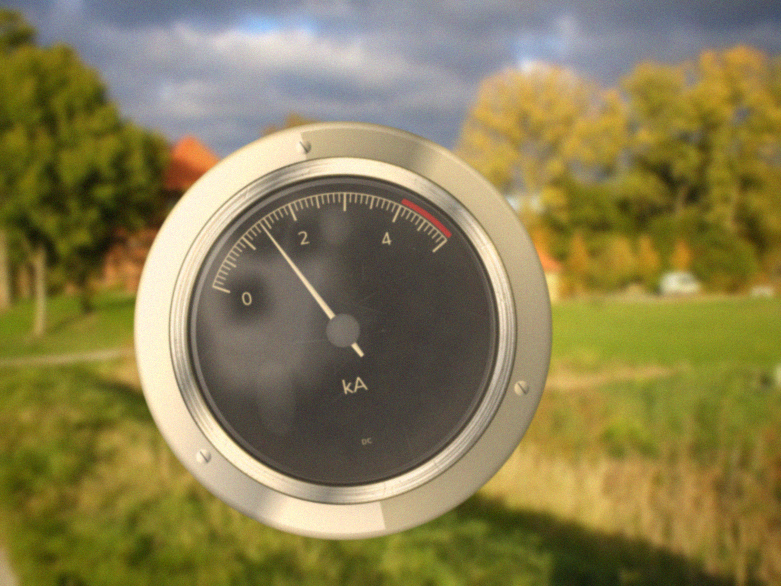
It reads **1.4** kA
